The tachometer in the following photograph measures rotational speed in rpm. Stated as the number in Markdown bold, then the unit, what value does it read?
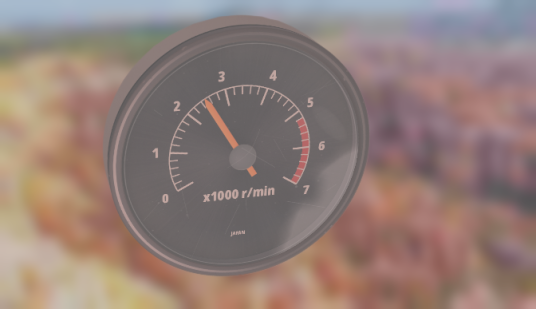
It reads **2500** rpm
